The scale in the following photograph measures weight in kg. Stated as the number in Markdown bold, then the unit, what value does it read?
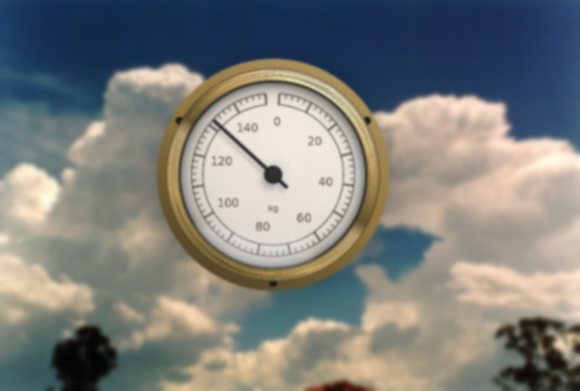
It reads **132** kg
